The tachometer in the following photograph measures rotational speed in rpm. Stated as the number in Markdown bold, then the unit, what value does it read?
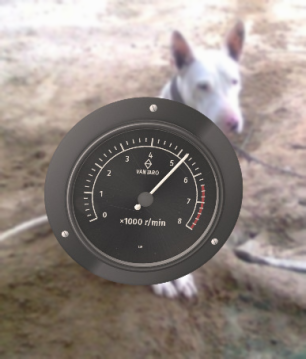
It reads **5200** rpm
